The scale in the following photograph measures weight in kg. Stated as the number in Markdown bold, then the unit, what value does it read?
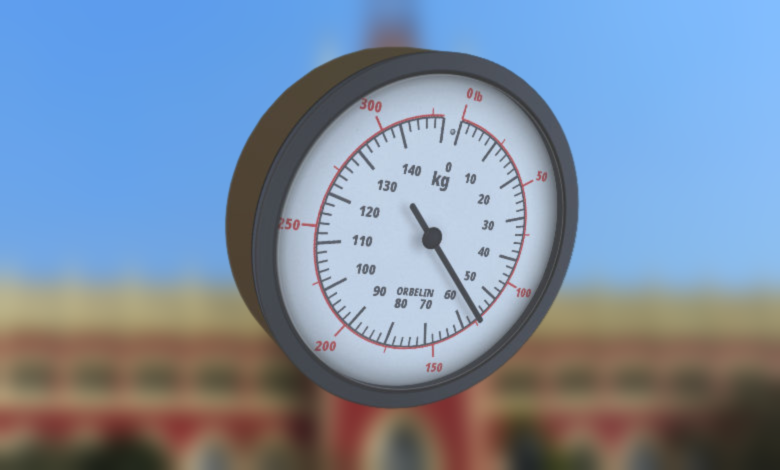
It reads **56** kg
